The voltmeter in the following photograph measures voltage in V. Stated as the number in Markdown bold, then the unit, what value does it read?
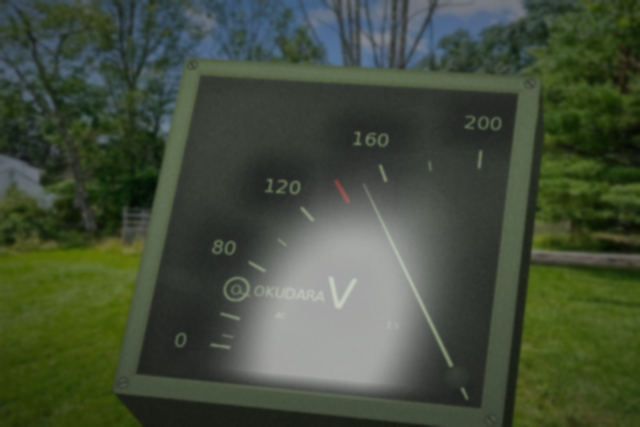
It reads **150** V
